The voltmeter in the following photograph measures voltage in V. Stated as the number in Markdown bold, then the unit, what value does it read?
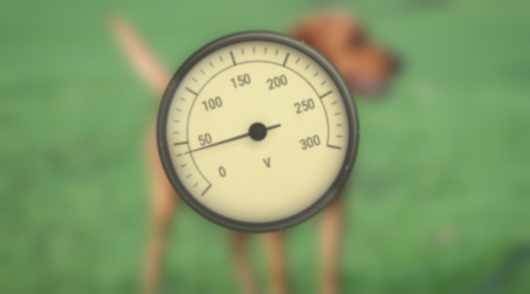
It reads **40** V
